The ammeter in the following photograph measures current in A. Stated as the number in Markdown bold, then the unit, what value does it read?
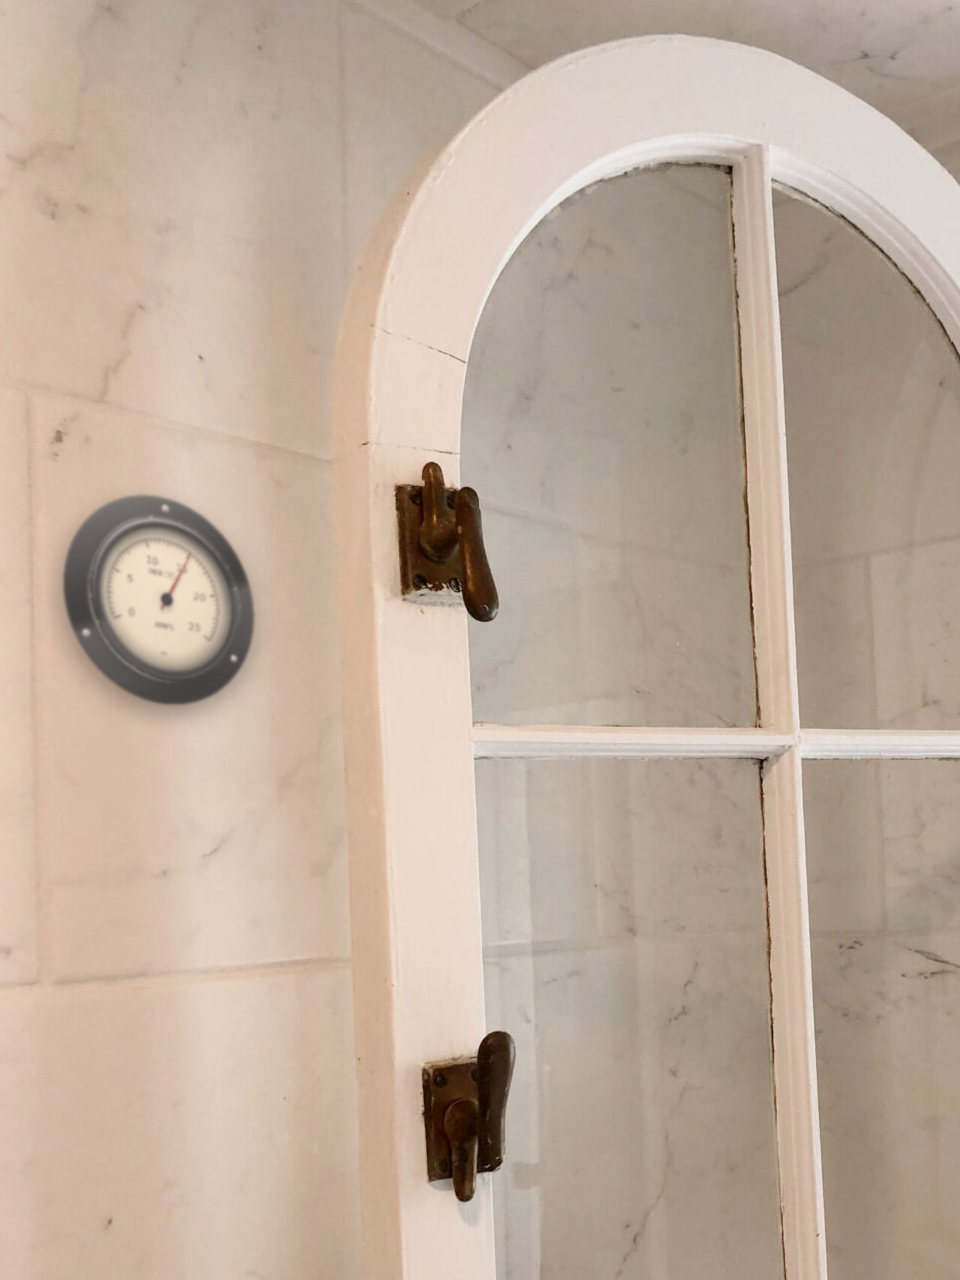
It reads **15** A
